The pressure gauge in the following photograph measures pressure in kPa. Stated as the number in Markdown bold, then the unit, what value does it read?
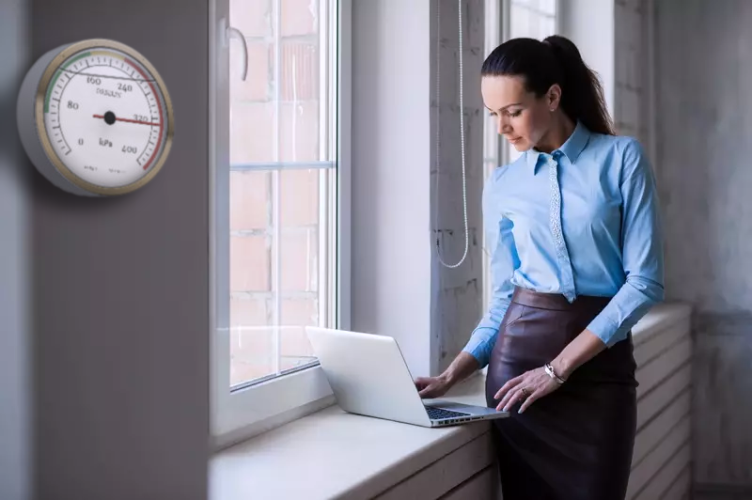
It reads **330** kPa
